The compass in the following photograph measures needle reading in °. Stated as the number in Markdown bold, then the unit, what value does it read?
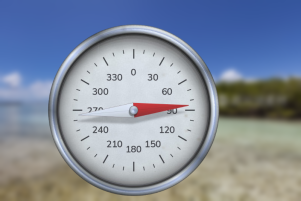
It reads **85** °
